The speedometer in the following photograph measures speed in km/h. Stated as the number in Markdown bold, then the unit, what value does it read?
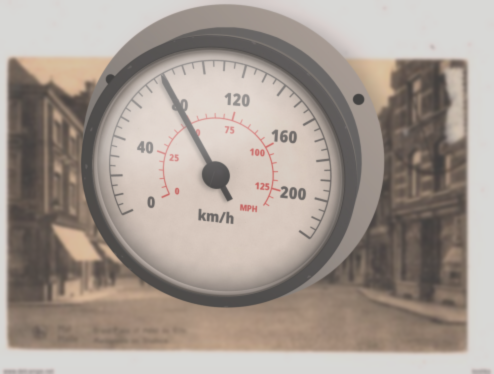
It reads **80** km/h
